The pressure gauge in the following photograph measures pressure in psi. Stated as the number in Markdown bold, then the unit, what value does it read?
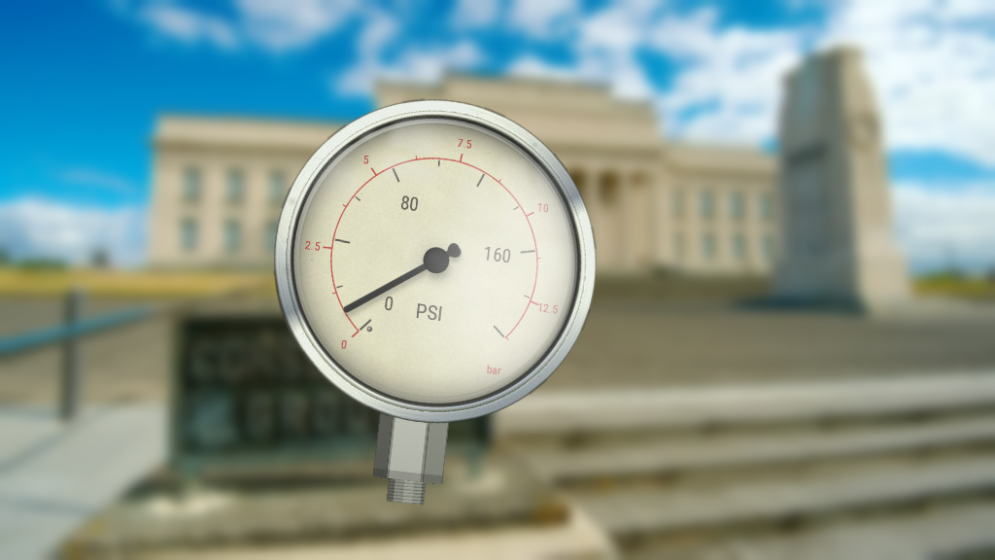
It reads **10** psi
